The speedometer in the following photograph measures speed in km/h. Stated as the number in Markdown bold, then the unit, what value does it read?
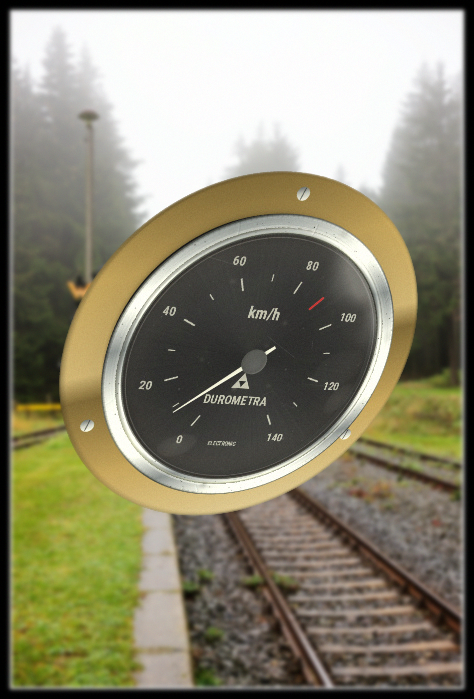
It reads **10** km/h
